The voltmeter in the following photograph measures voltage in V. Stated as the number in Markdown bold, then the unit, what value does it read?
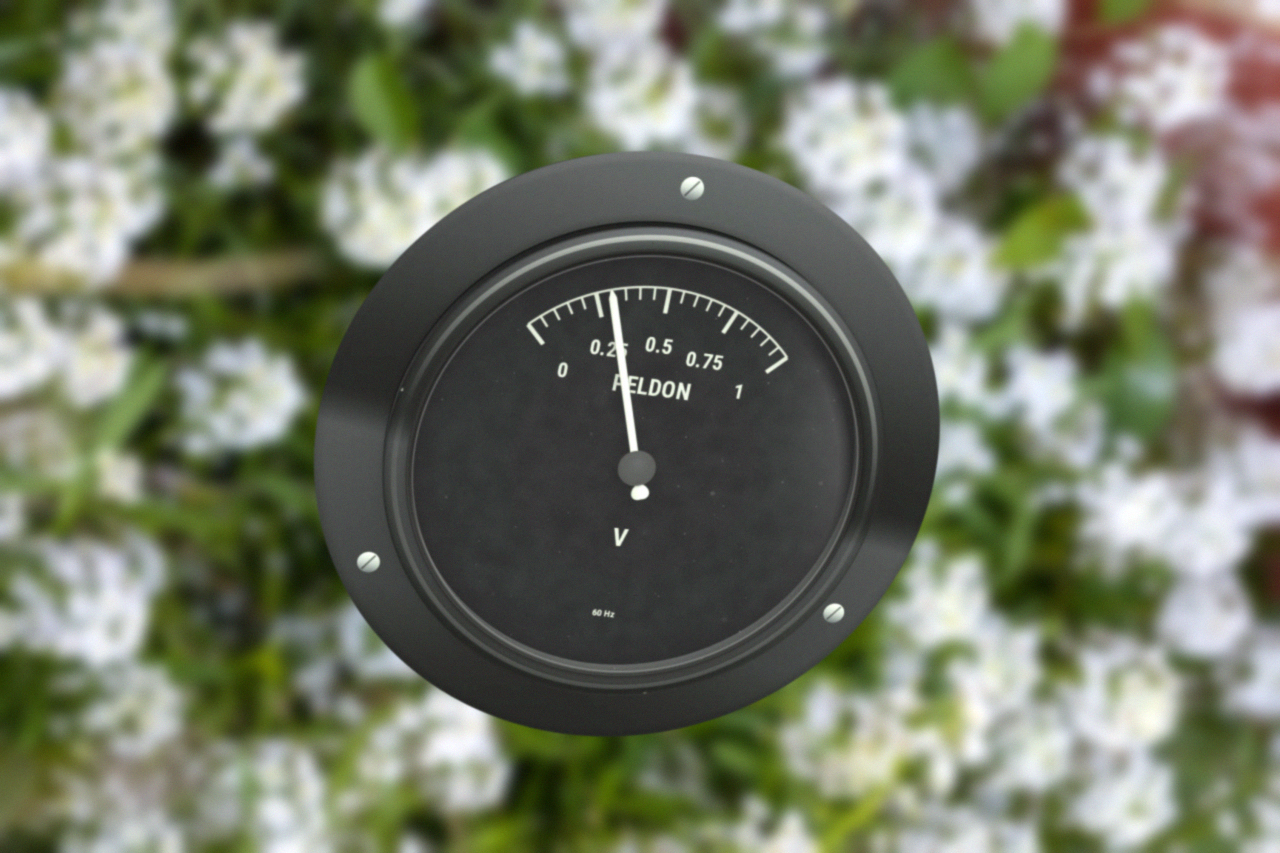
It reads **0.3** V
